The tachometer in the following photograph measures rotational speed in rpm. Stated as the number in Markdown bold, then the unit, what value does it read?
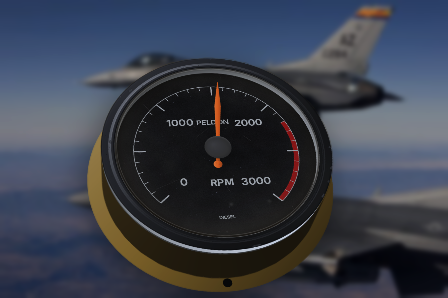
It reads **1550** rpm
